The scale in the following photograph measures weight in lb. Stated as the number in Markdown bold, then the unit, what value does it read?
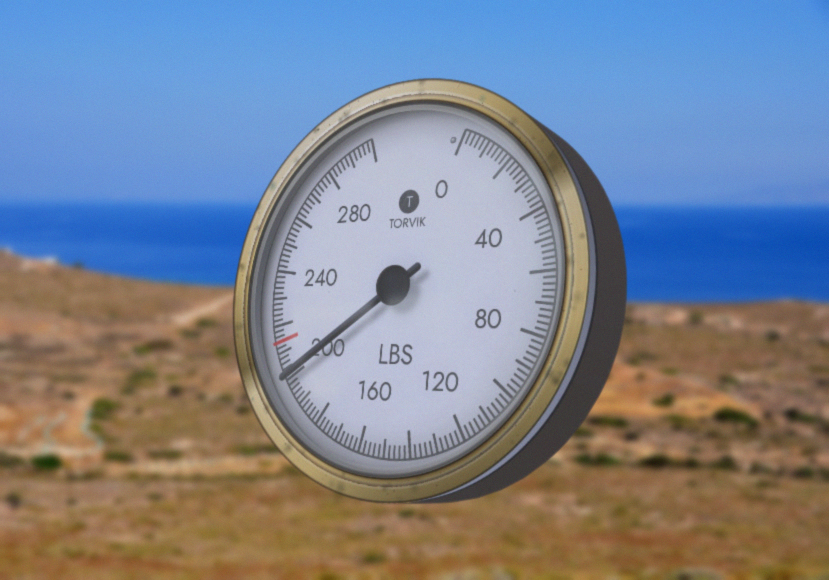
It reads **200** lb
